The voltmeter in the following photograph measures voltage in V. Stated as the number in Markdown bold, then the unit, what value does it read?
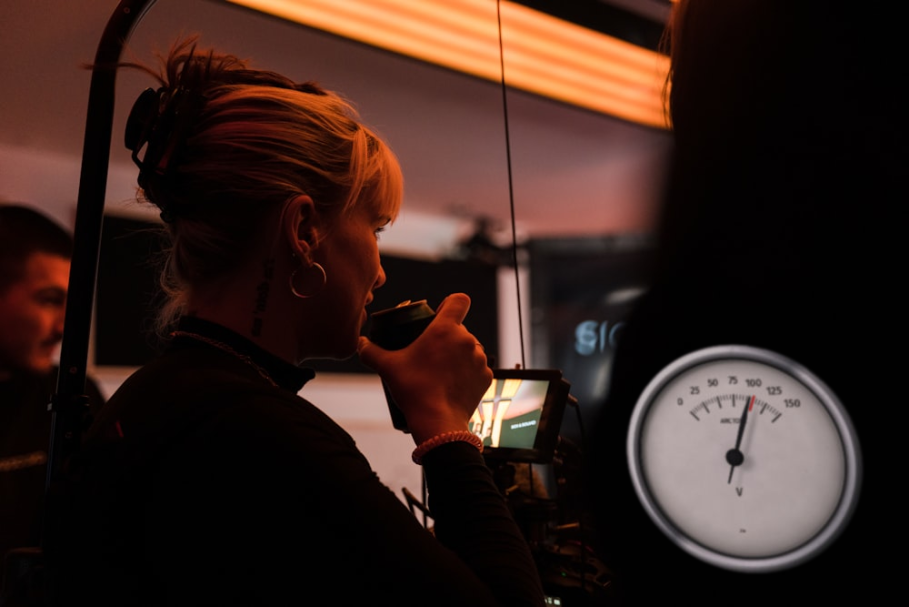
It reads **100** V
